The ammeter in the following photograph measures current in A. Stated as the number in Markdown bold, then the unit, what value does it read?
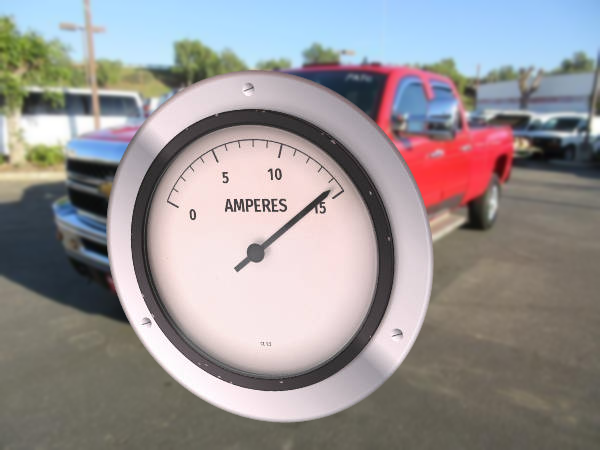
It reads **14.5** A
